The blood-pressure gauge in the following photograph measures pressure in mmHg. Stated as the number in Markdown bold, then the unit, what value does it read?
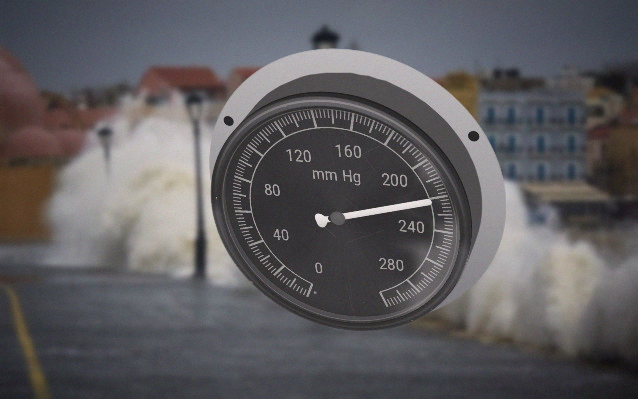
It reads **220** mmHg
